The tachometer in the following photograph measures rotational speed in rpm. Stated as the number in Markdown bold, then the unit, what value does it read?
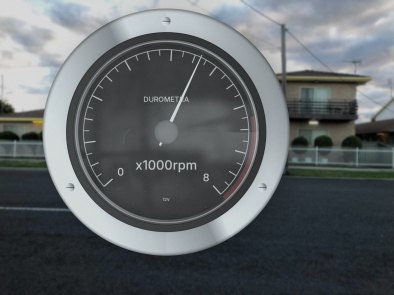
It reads **4625** rpm
